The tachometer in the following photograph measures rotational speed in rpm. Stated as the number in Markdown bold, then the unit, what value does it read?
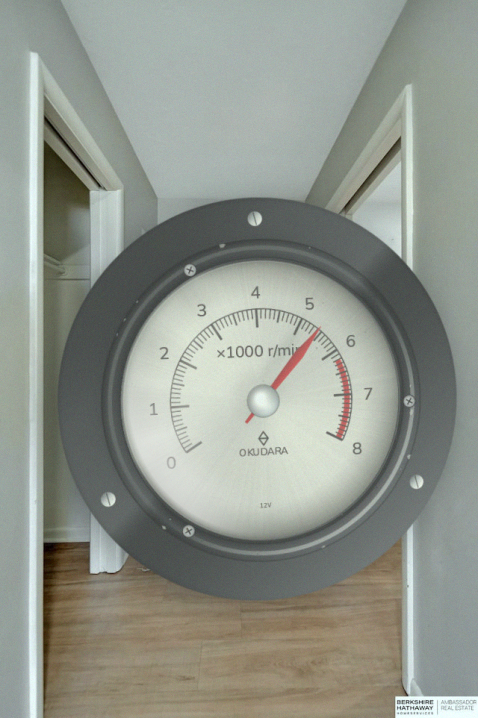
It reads **5400** rpm
